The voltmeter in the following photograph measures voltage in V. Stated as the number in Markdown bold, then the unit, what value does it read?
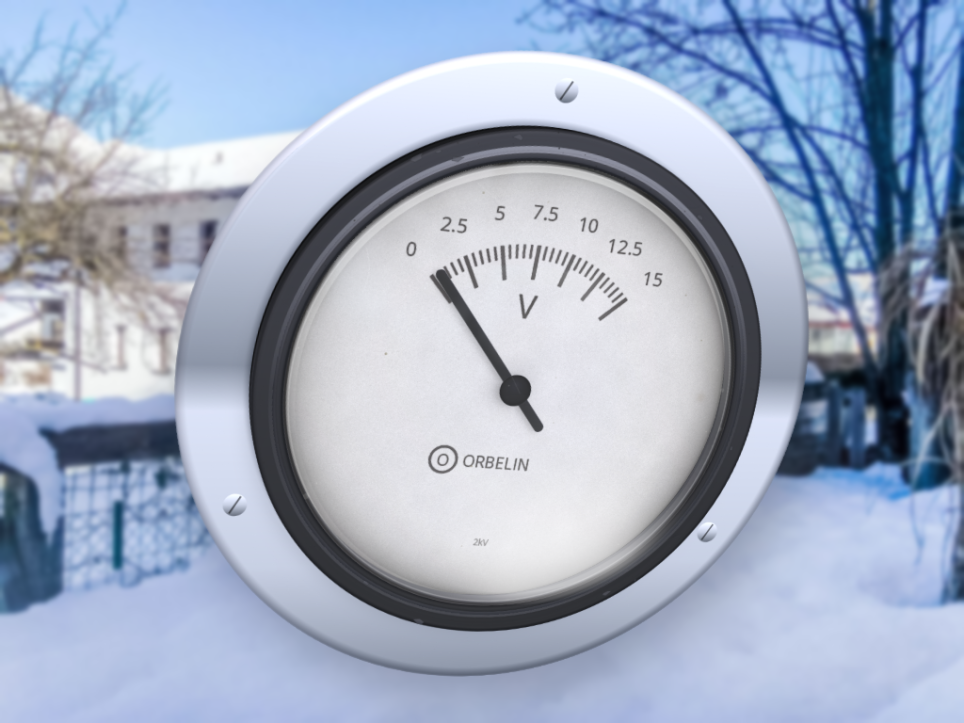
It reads **0.5** V
